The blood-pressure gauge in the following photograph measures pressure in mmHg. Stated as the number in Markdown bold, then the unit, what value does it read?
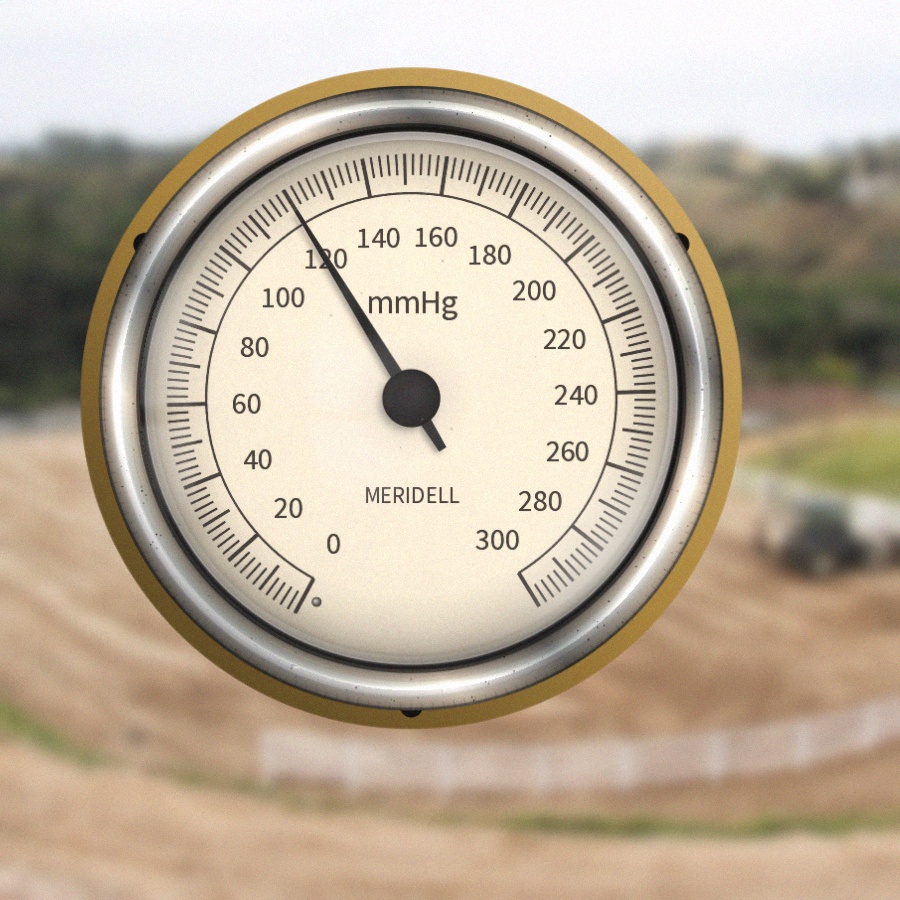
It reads **120** mmHg
